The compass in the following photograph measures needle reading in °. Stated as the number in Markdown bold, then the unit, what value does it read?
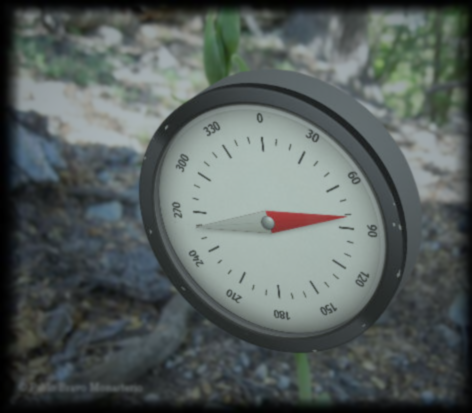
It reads **80** °
